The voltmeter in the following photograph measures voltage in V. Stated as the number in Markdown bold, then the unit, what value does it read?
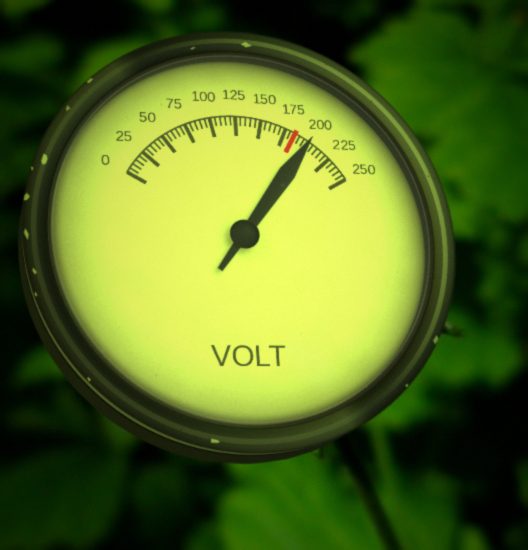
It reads **200** V
